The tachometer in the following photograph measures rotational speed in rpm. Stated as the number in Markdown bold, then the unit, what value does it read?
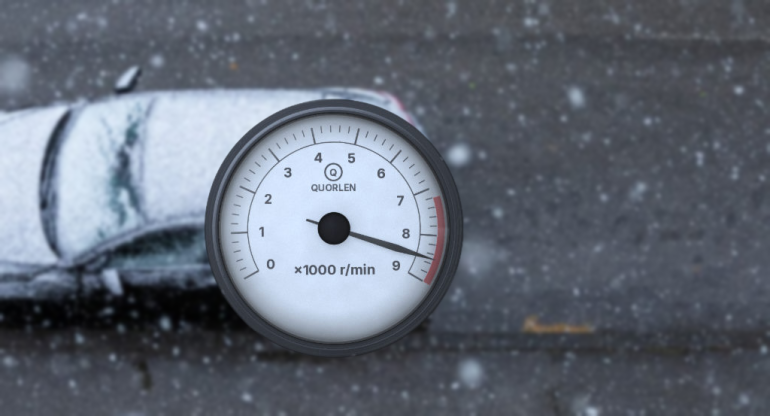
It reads **8500** rpm
